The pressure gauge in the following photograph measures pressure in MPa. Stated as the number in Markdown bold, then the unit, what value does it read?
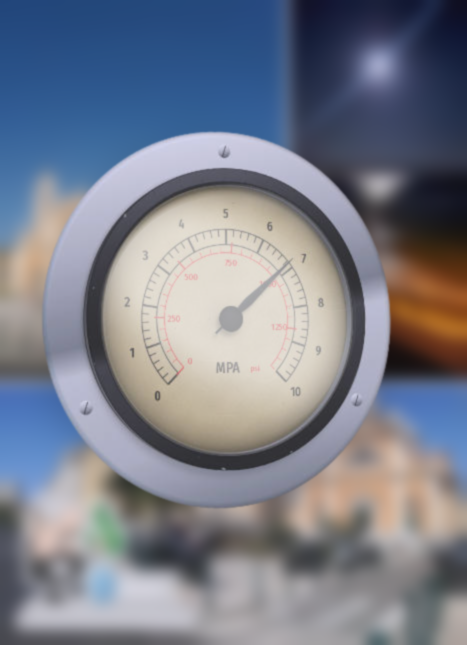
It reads **6.8** MPa
